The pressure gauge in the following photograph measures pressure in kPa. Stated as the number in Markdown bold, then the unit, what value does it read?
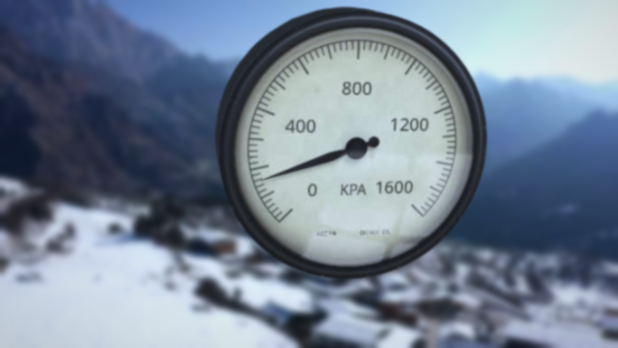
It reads **160** kPa
